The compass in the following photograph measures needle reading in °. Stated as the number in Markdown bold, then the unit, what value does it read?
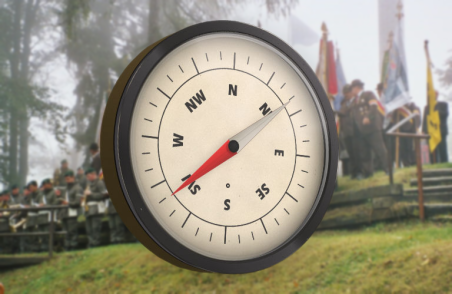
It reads **230** °
